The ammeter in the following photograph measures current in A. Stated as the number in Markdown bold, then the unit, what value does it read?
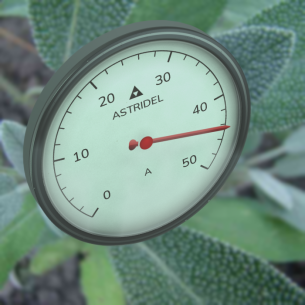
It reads **44** A
